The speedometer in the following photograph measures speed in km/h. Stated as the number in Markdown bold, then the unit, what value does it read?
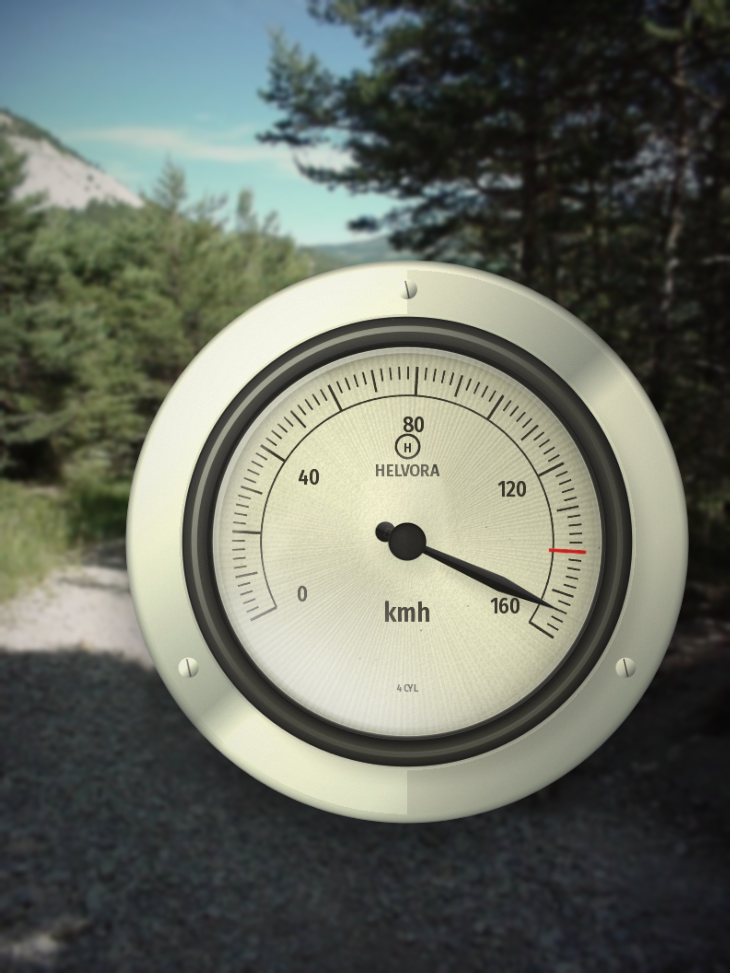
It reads **154** km/h
